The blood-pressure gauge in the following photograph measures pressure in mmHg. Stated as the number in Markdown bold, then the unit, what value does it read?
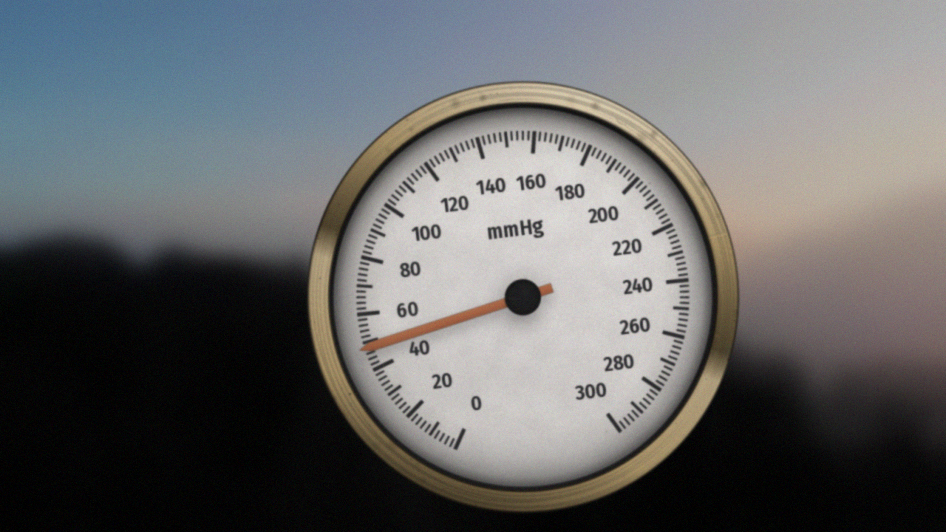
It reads **48** mmHg
